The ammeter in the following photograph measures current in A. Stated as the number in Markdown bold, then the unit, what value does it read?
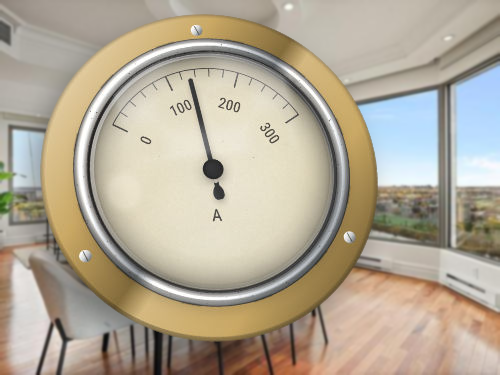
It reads **130** A
